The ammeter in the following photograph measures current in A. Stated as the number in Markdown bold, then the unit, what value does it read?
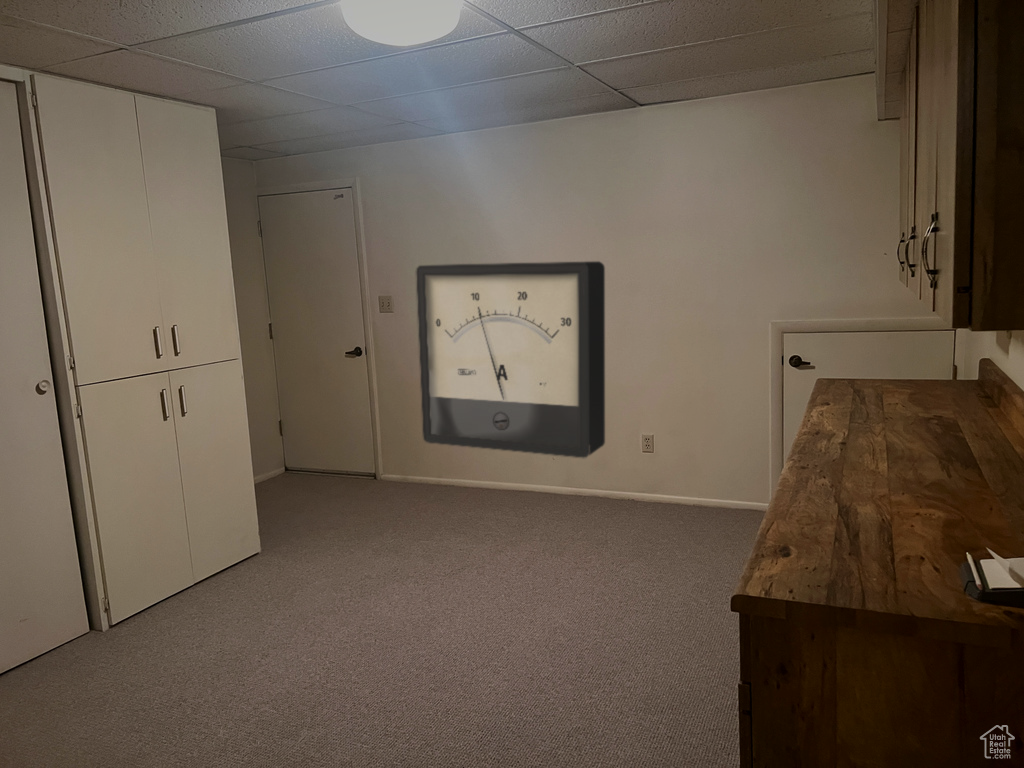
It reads **10** A
